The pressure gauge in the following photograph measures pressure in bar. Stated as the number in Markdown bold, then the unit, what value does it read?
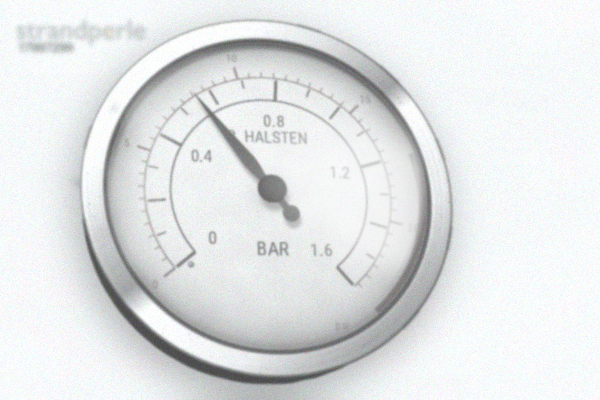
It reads **0.55** bar
